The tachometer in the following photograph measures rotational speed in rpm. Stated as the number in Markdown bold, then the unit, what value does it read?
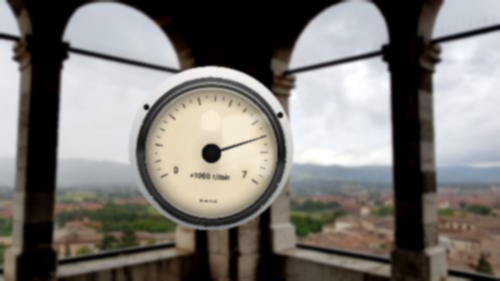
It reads **5500** rpm
